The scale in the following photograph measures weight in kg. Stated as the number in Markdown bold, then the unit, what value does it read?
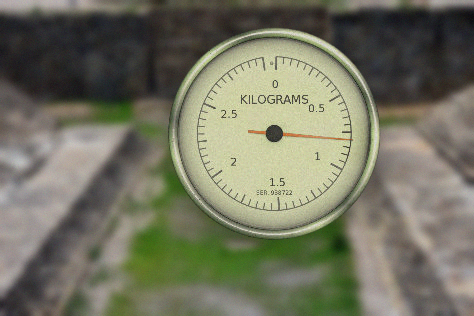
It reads **0.8** kg
